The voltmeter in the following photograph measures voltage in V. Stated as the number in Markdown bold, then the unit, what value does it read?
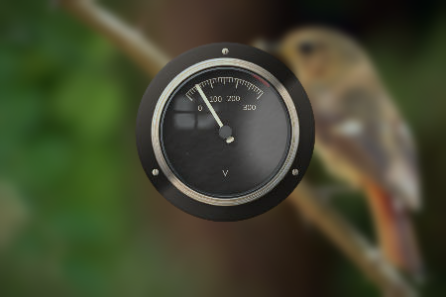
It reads **50** V
